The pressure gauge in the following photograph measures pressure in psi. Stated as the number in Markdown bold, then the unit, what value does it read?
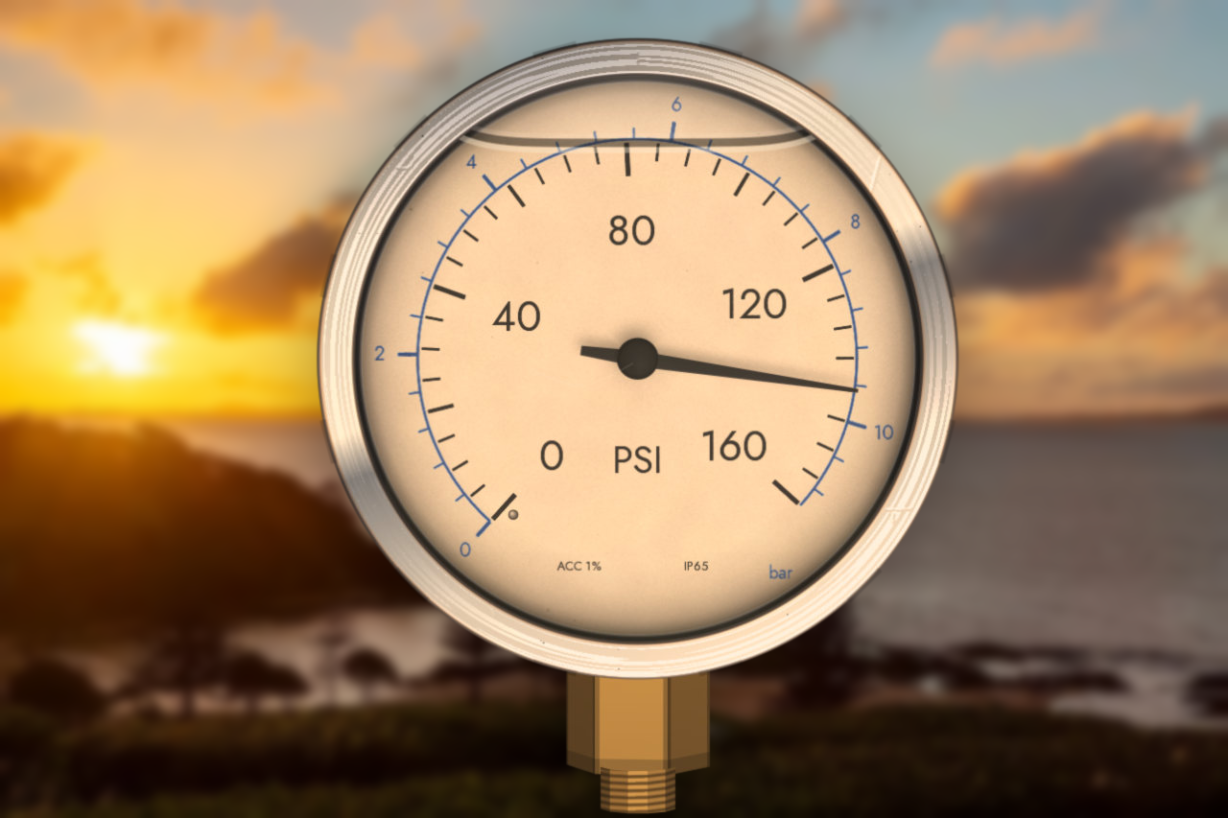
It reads **140** psi
